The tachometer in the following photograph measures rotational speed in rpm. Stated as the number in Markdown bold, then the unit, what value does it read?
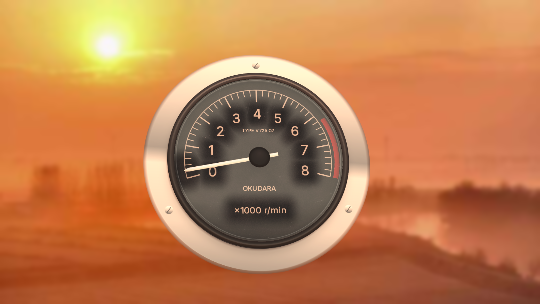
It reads **200** rpm
